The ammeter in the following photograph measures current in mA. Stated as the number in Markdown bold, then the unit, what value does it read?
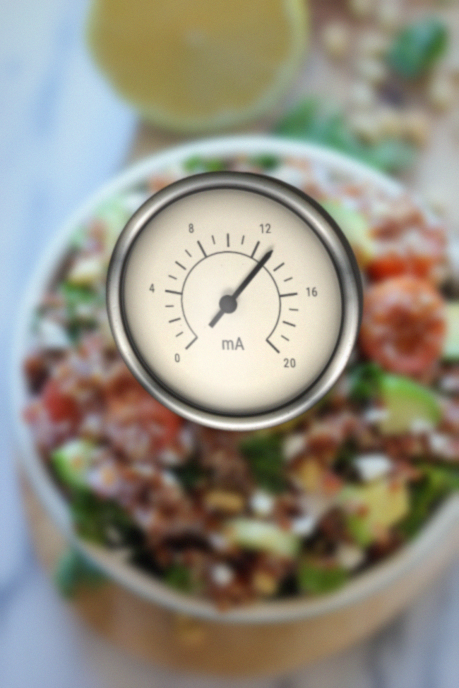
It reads **13** mA
